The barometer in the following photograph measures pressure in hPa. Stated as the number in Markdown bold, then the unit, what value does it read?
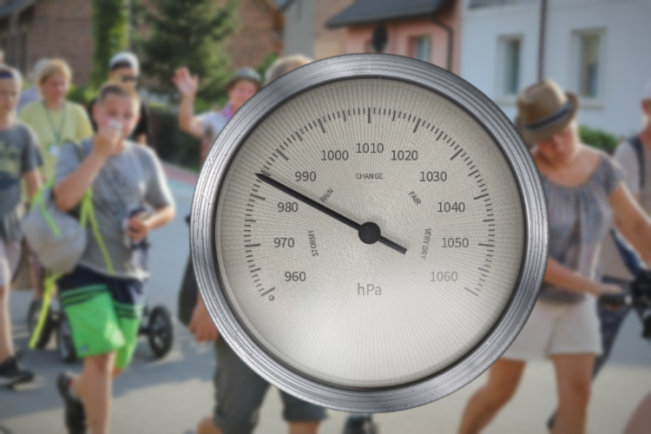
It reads **984** hPa
